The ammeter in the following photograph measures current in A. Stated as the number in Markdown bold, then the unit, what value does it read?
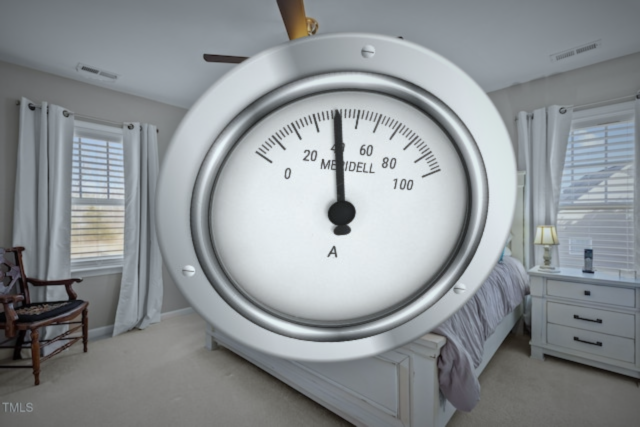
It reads **40** A
